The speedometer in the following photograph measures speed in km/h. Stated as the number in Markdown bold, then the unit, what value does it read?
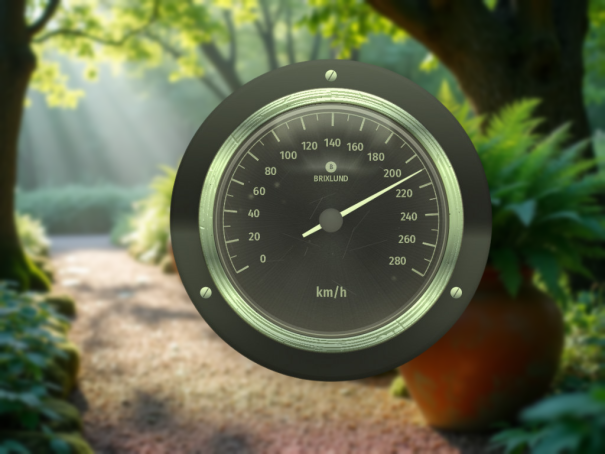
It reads **210** km/h
